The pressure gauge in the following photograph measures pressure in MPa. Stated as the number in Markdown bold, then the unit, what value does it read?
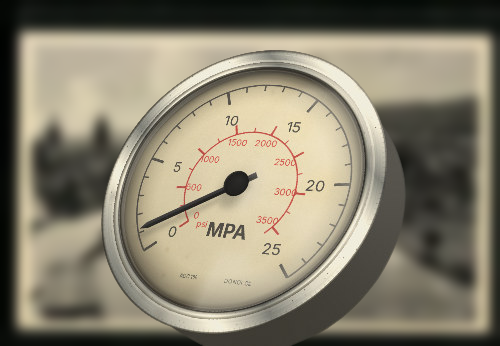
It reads **1** MPa
